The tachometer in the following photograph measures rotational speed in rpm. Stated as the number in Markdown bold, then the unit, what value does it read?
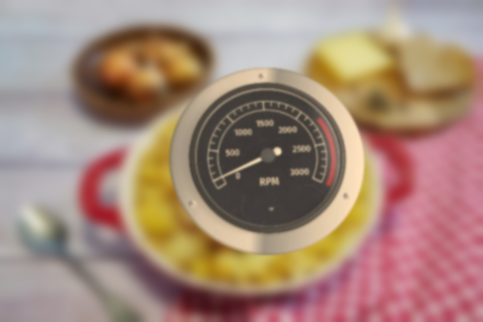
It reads **100** rpm
